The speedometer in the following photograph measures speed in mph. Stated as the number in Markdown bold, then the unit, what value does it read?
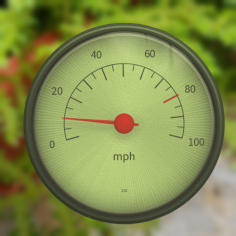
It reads **10** mph
